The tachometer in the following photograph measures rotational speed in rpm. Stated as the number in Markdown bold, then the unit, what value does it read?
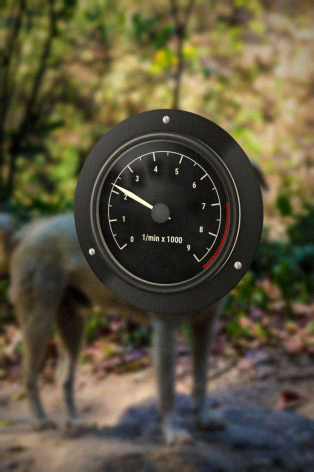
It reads **2250** rpm
